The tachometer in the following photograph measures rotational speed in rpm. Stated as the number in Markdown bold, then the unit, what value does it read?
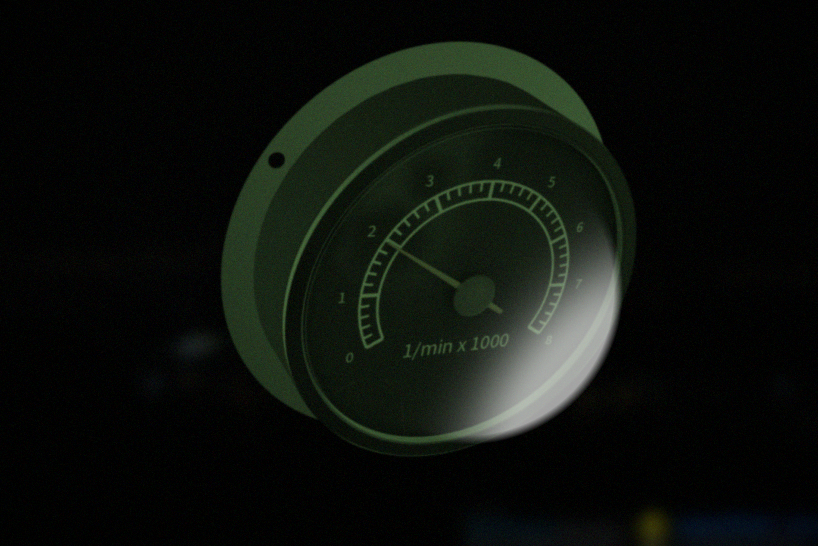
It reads **2000** rpm
